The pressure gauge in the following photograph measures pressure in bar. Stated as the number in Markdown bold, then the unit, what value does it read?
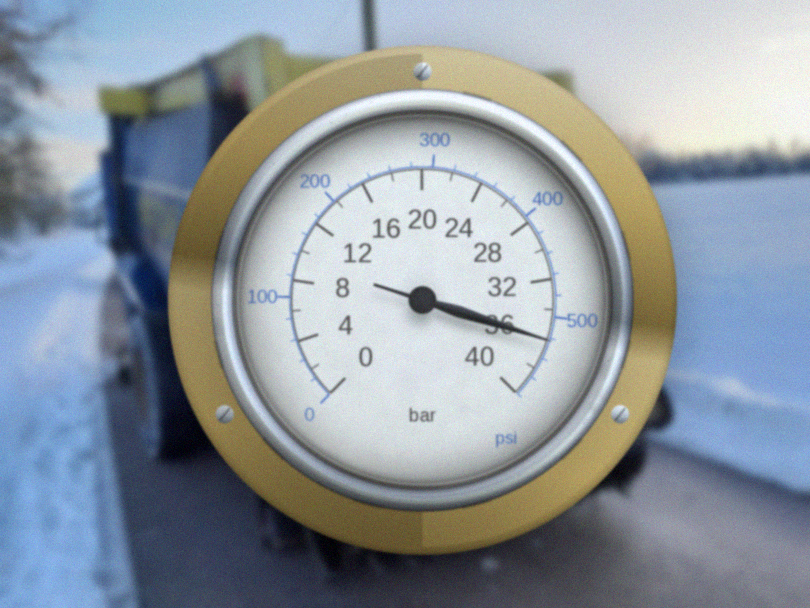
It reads **36** bar
